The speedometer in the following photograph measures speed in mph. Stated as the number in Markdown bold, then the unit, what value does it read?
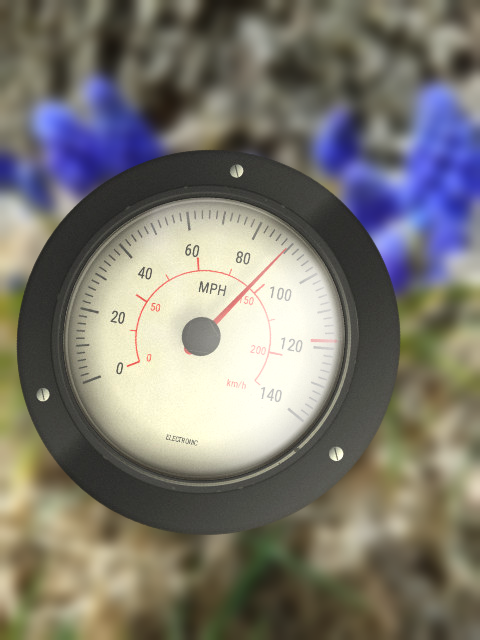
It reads **90** mph
